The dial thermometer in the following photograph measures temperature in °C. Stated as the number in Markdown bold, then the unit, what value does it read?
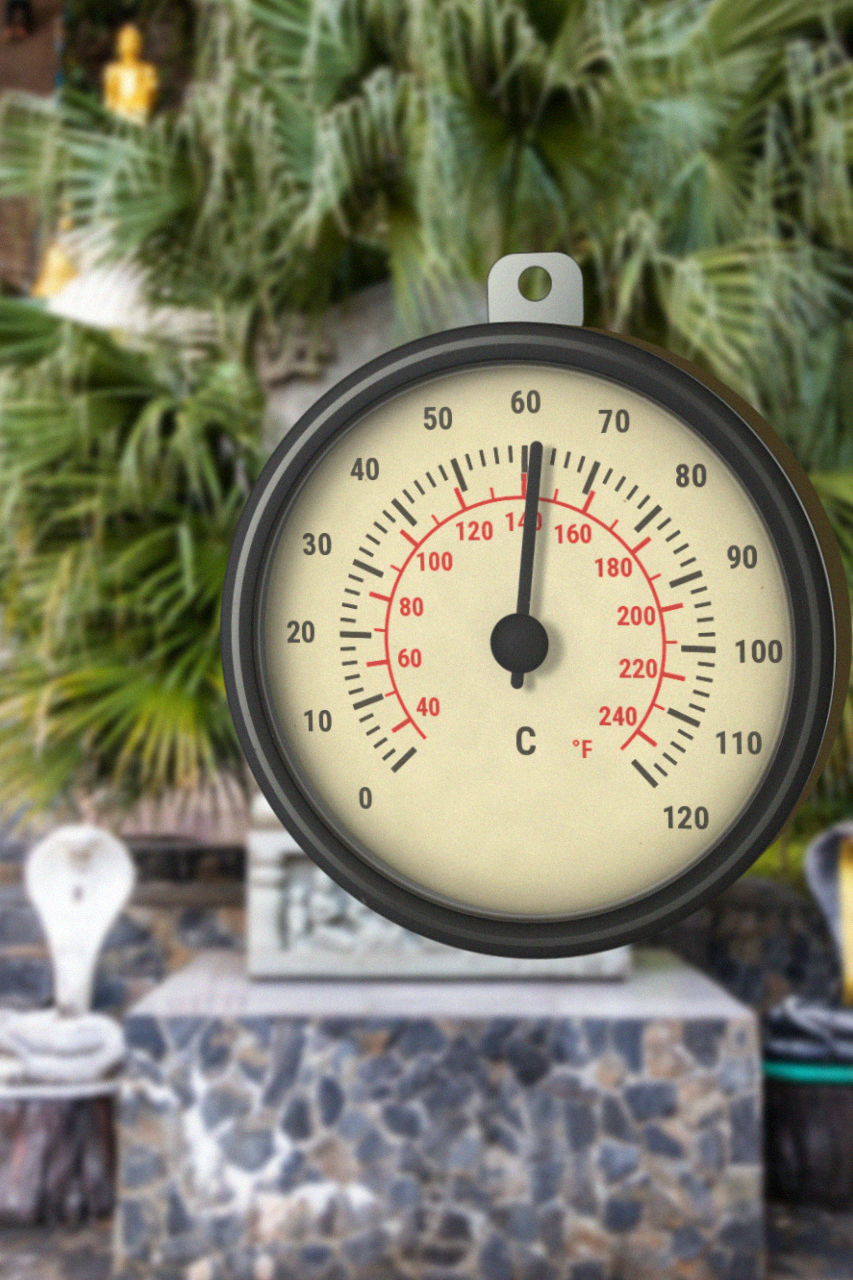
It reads **62** °C
